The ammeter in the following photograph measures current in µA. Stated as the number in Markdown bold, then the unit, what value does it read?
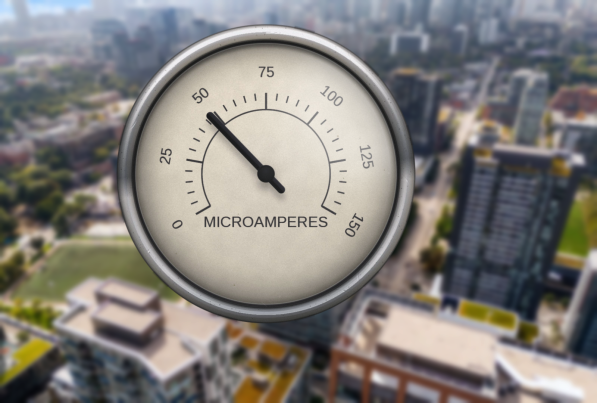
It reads **47.5** µA
